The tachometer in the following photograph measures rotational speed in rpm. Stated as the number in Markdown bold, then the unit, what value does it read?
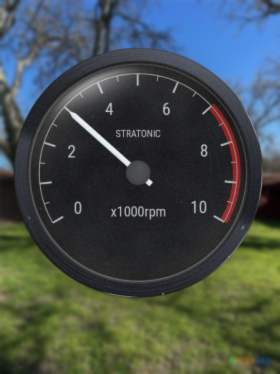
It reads **3000** rpm
